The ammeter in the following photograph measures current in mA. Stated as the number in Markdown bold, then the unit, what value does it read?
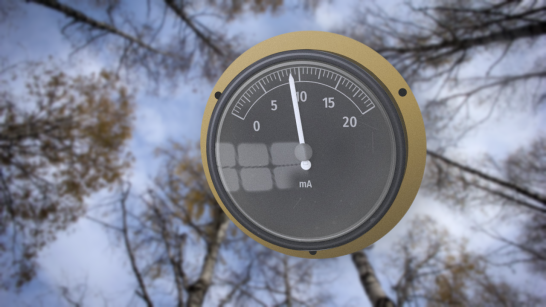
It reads **9** mA
